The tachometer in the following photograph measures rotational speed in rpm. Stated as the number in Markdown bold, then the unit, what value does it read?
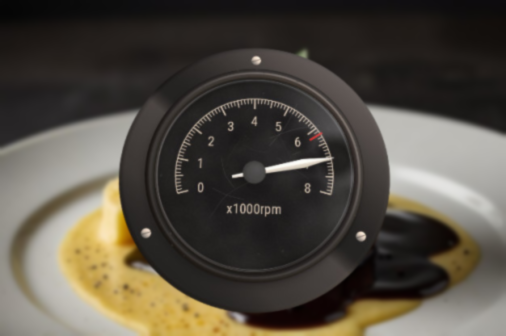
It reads **7000** rpm
